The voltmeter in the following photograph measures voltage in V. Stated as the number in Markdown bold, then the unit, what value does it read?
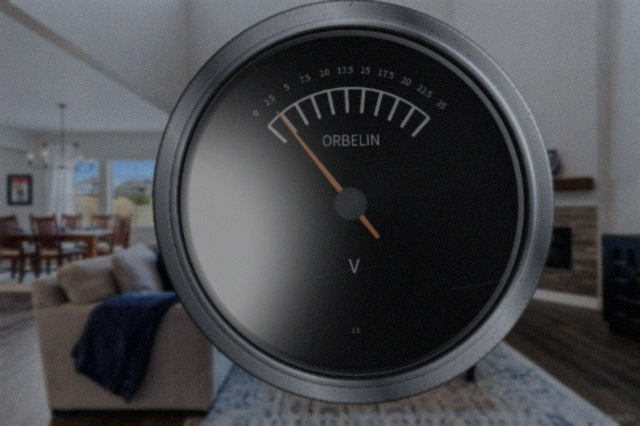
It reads **2.5** V
